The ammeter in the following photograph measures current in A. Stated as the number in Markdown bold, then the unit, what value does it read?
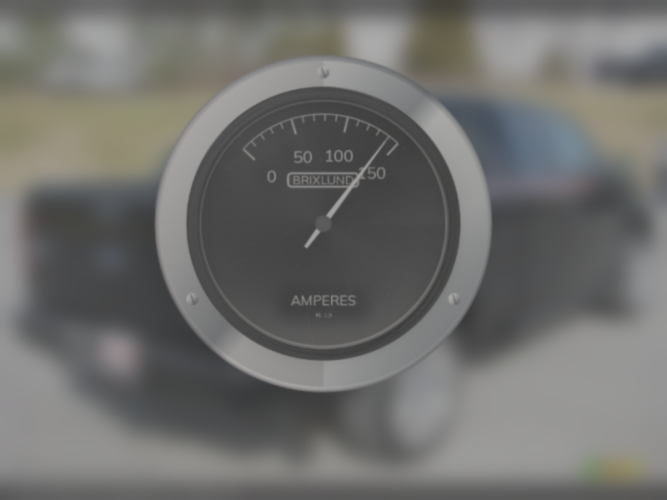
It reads **140** A
